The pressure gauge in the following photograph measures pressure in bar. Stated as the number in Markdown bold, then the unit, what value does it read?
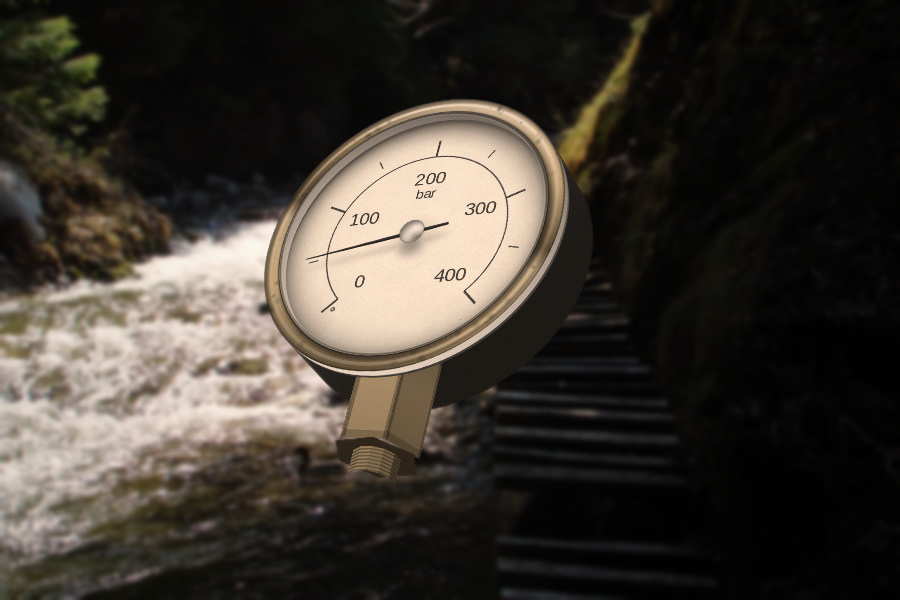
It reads **50** bar
